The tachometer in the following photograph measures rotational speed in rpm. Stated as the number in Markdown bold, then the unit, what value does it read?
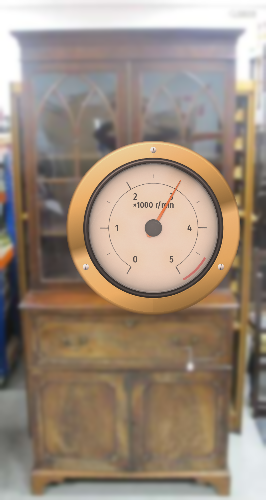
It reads **3000** rpm
